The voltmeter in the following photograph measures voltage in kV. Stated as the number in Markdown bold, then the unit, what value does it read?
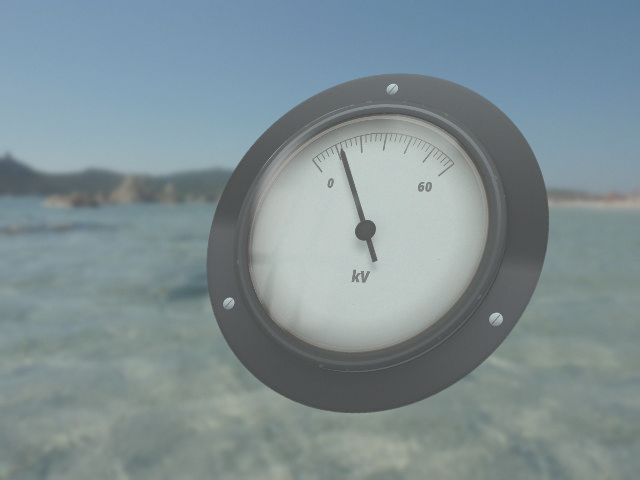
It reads **12** kV
